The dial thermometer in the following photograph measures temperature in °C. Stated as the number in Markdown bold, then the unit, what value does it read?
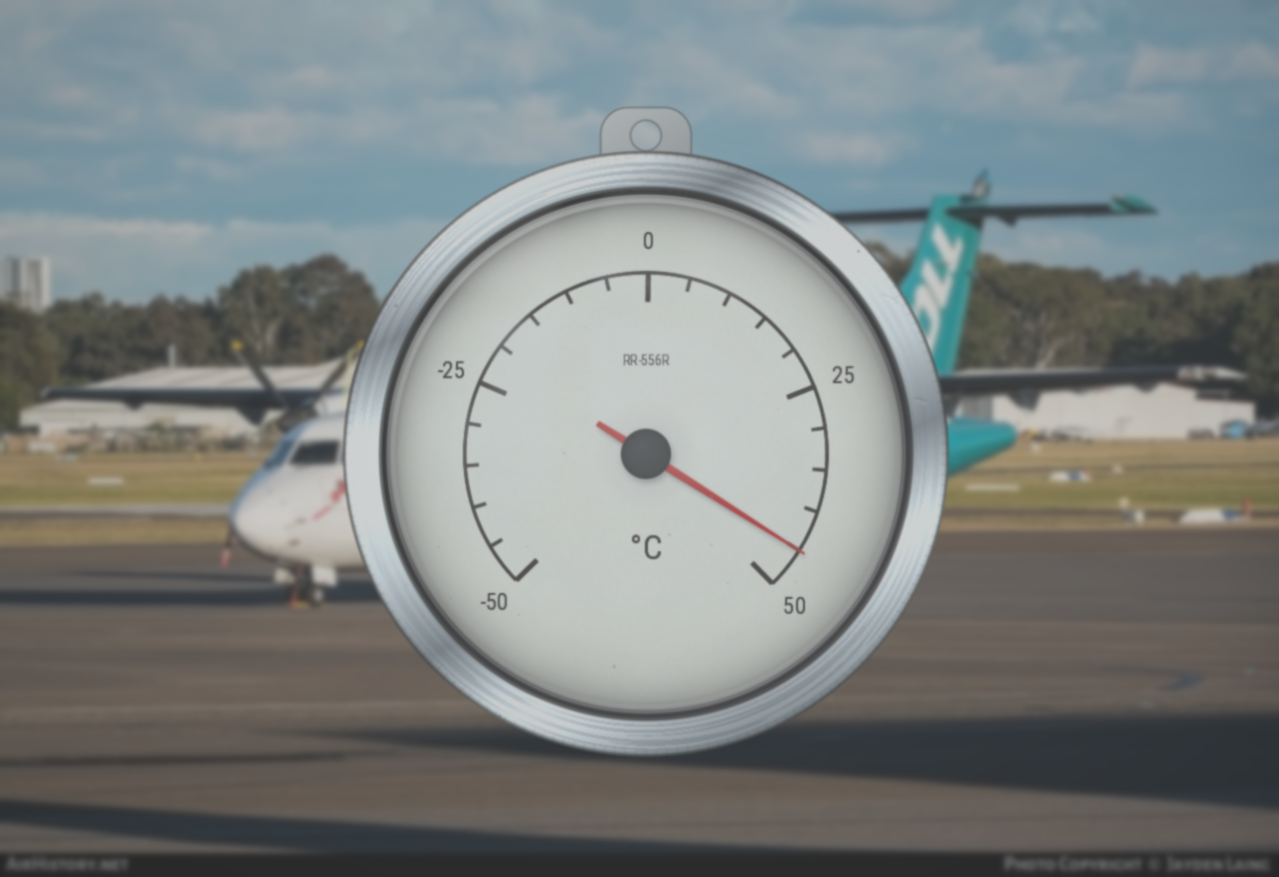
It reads **45** °C
